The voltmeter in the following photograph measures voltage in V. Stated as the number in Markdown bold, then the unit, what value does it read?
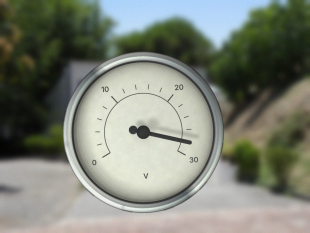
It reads **28** V
